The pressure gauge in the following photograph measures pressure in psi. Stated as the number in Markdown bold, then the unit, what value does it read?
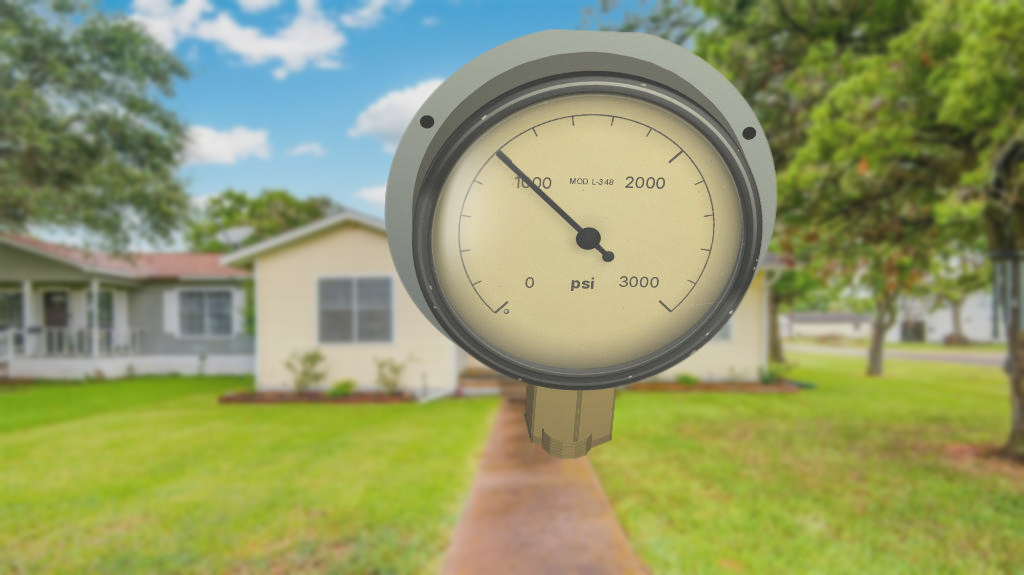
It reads **1000** psi
